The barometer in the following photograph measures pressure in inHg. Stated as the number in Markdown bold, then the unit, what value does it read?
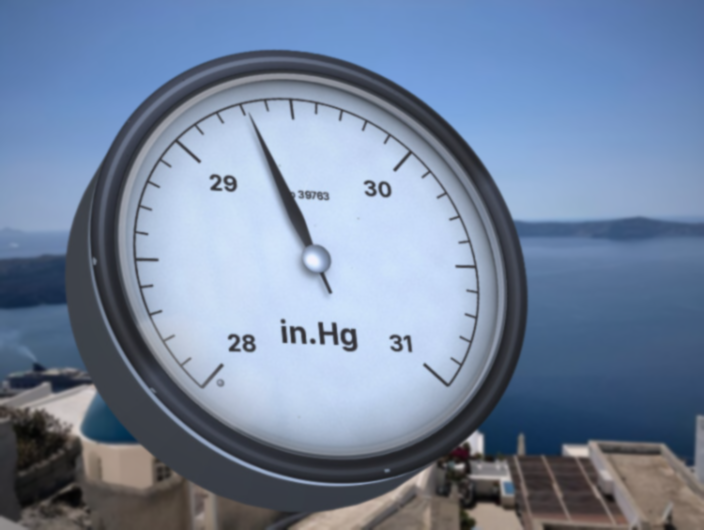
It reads **29.3** inHg
